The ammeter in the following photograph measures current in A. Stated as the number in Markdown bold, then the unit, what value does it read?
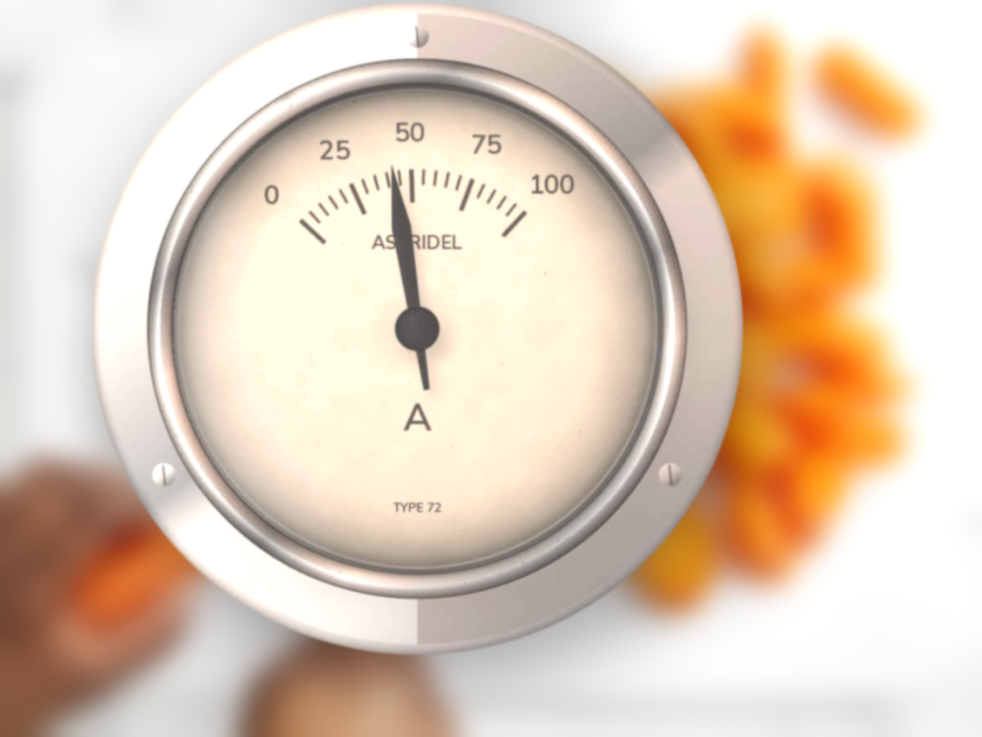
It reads **42.5** A
